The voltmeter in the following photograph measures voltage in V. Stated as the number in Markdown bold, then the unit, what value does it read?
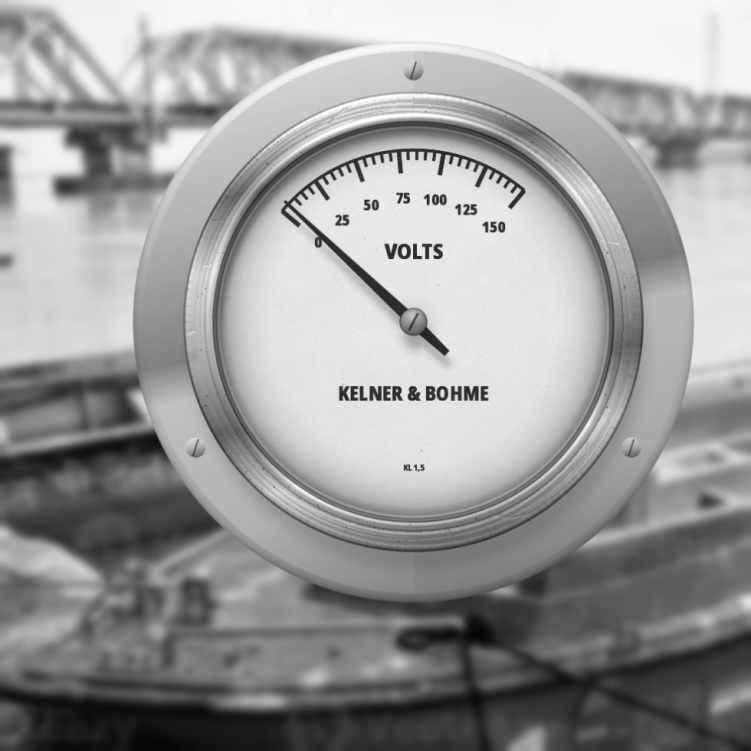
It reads **5** V
